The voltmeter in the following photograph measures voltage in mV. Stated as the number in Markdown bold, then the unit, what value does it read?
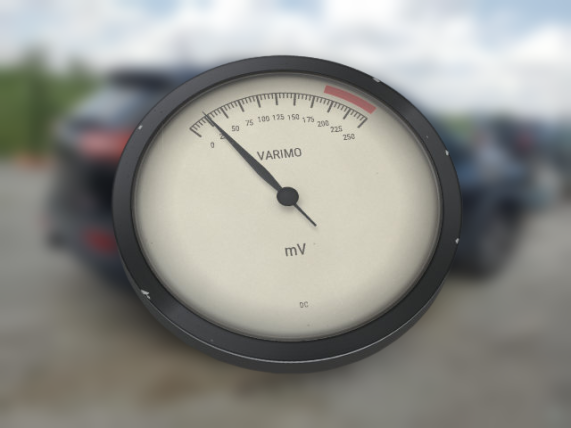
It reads **25** mV
